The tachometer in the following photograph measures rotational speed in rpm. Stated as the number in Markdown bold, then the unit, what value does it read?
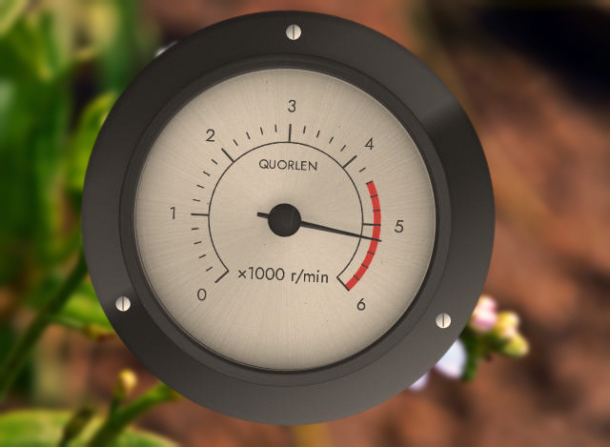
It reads **5200** rpm
